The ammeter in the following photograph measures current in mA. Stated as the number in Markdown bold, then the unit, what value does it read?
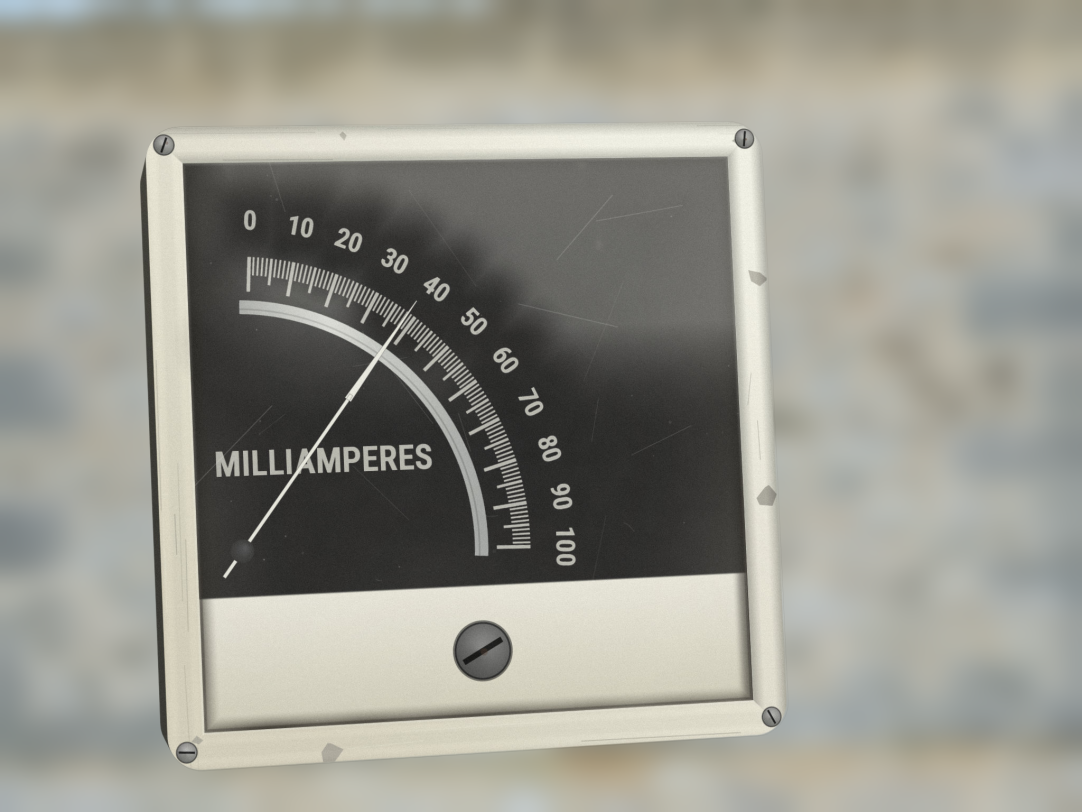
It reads **38** mA
